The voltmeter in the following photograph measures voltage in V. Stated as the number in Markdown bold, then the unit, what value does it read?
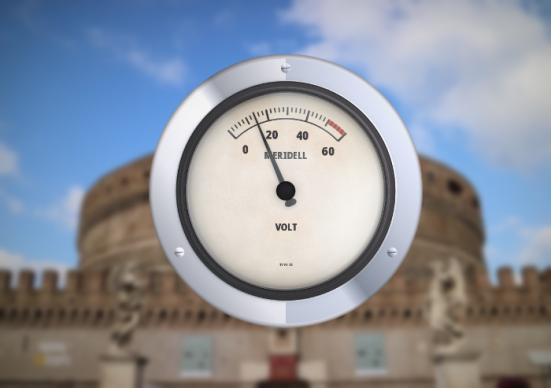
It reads **14** V
